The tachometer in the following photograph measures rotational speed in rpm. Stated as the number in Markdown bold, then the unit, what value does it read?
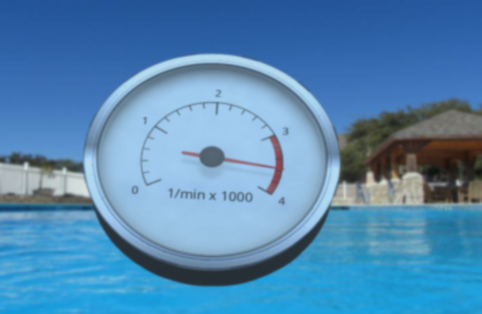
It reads **3600** rpm
